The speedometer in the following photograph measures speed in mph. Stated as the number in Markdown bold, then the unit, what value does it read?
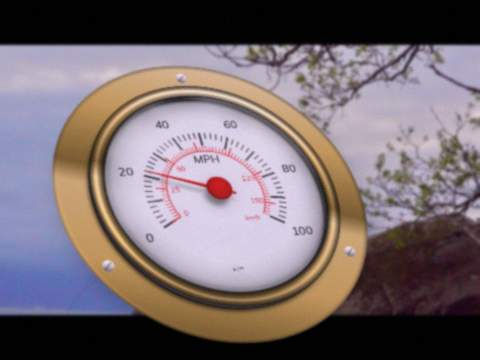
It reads **20** mph
